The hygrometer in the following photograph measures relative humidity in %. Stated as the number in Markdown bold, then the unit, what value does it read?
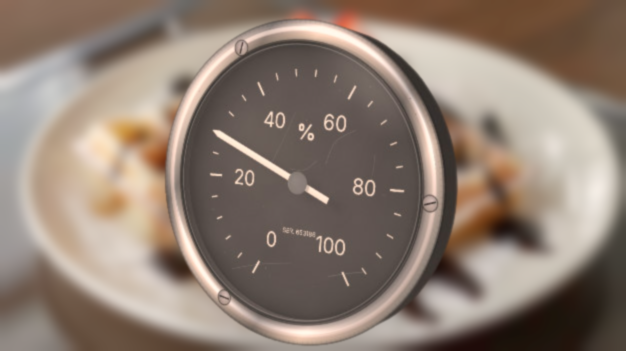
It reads **28** %
